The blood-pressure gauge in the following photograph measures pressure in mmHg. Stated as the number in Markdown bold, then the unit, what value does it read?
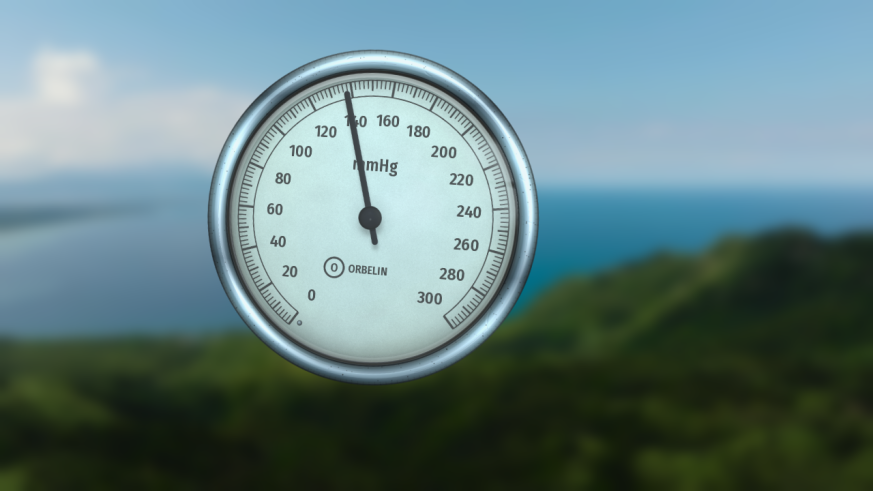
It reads **138** mmHg
